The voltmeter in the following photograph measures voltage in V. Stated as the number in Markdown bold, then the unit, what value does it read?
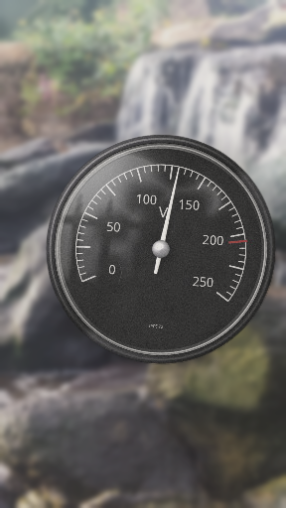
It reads **130** V
